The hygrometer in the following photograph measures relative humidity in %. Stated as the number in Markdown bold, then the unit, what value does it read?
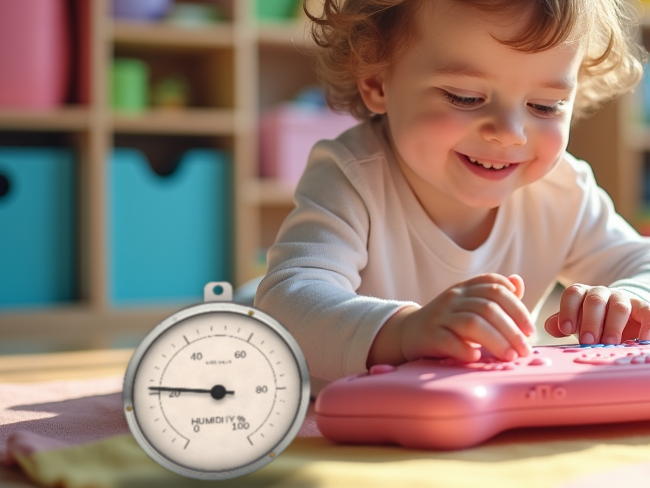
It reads **22** %
